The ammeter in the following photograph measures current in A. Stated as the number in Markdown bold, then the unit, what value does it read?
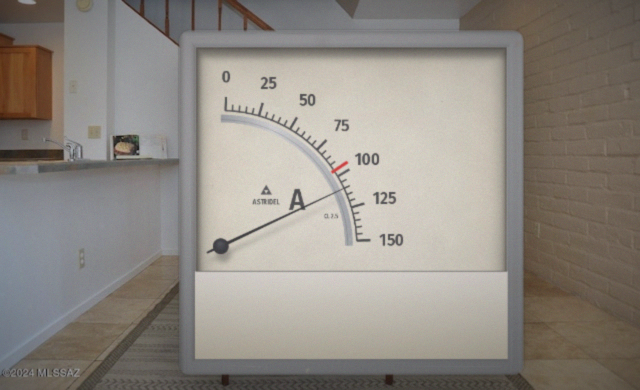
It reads **110** A
